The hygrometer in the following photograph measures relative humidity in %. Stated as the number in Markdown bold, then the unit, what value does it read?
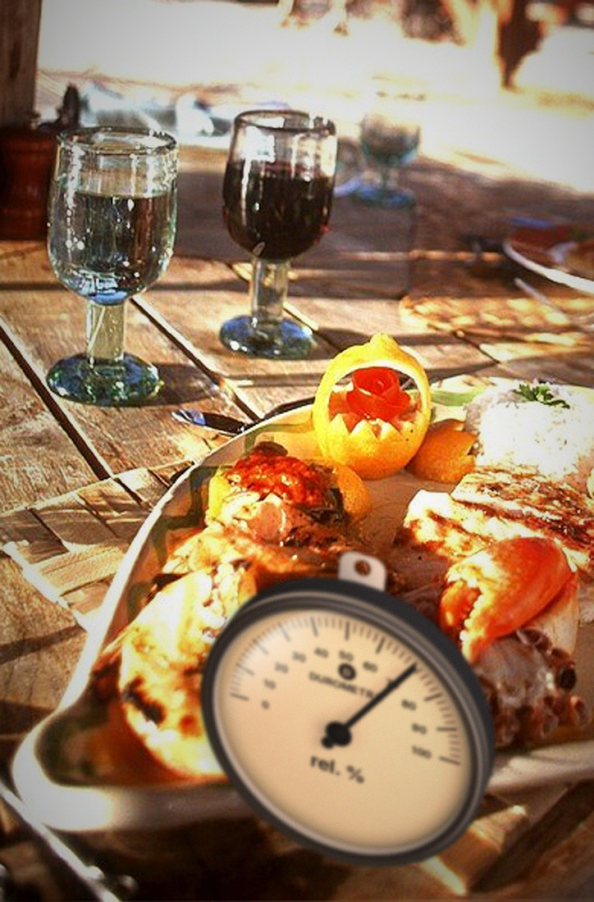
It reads **70** %
